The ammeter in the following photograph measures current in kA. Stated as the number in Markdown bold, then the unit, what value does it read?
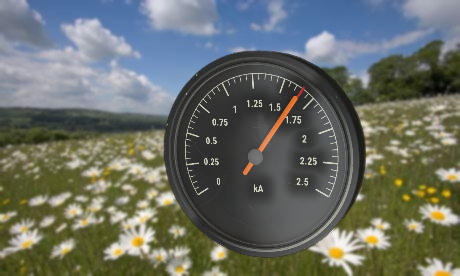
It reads **1.65** kA
